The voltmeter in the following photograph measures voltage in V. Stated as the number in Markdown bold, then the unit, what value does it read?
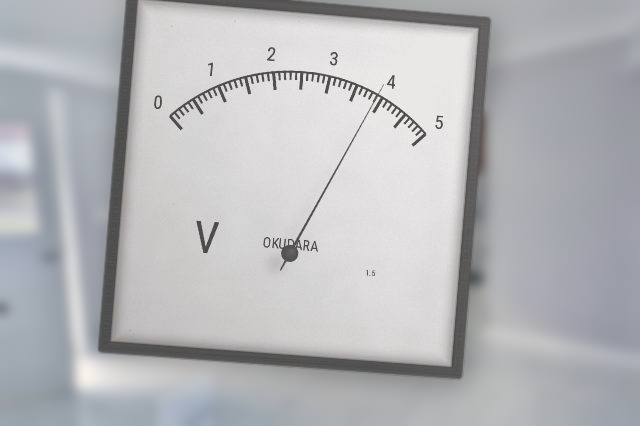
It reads **3.9** V
